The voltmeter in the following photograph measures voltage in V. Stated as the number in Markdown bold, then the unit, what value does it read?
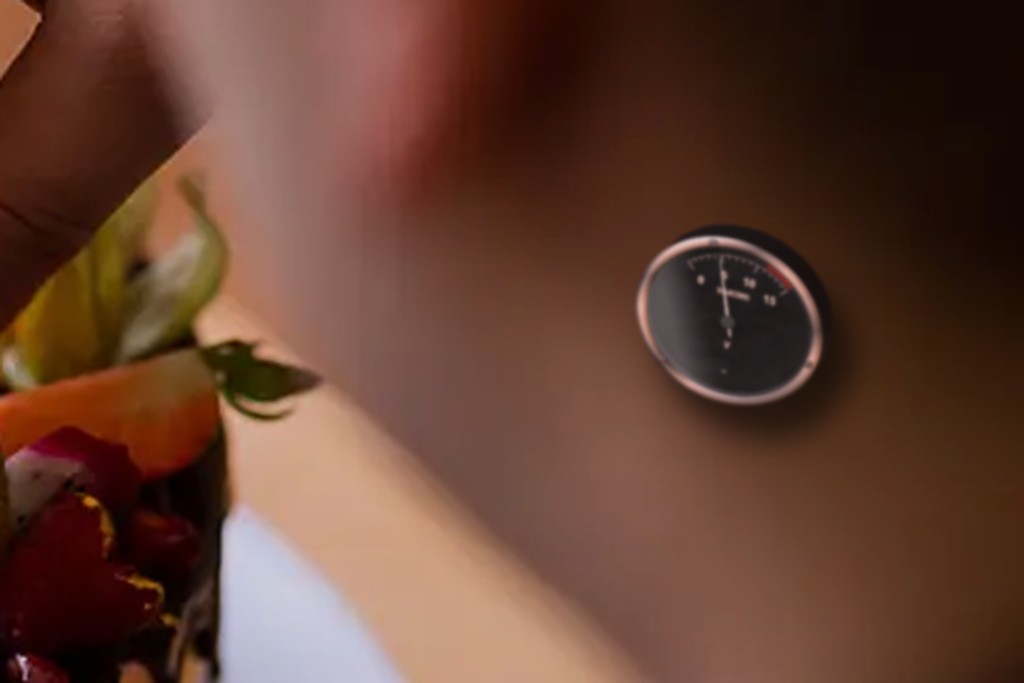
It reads **5** V
